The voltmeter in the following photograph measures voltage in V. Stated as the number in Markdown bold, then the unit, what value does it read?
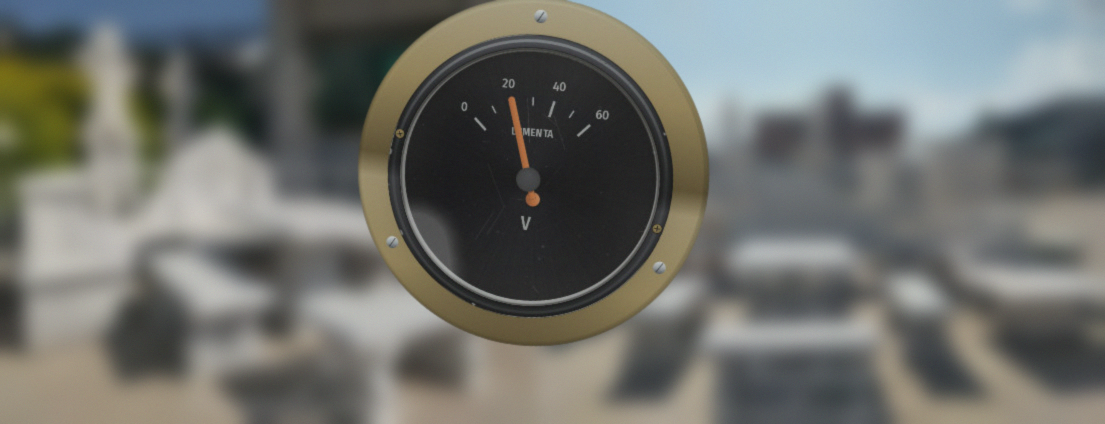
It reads **20** V
